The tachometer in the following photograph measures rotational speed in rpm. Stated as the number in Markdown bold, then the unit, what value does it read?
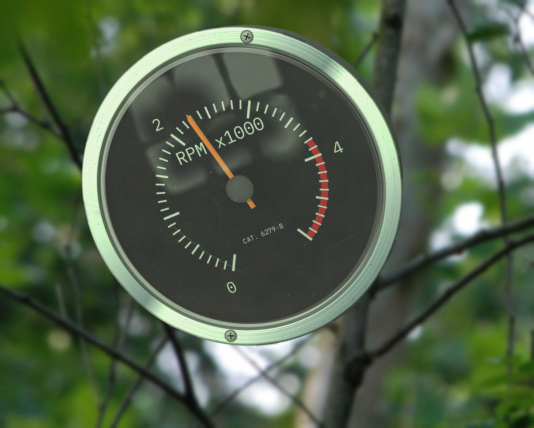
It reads **2300** rpm
